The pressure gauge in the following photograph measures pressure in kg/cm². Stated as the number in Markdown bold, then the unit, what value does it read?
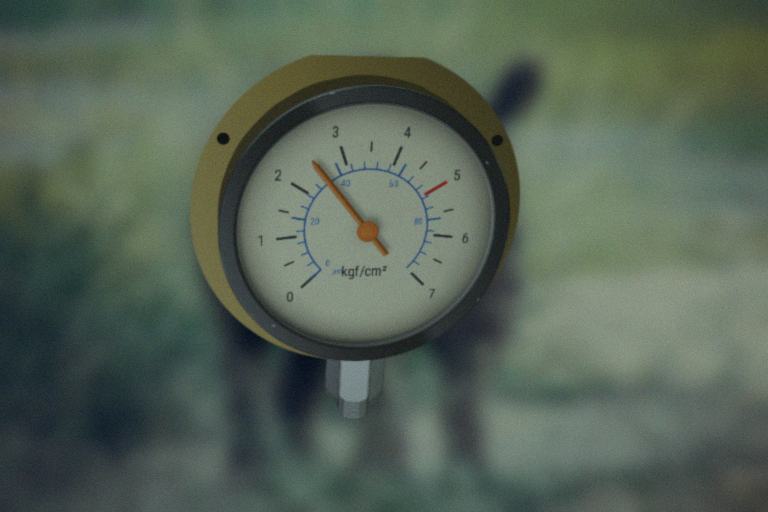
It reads **2.5** kg/cm²
